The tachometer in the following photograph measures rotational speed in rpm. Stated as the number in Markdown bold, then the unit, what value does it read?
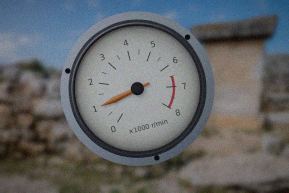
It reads **1000** rpm
